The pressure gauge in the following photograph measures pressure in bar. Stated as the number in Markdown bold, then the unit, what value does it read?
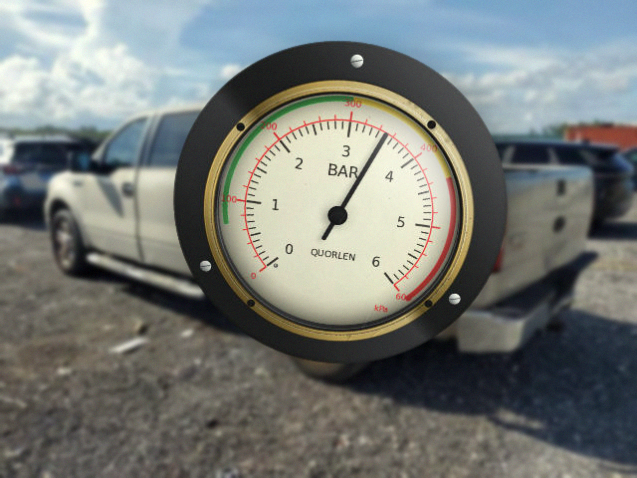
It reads **3.5** bar
